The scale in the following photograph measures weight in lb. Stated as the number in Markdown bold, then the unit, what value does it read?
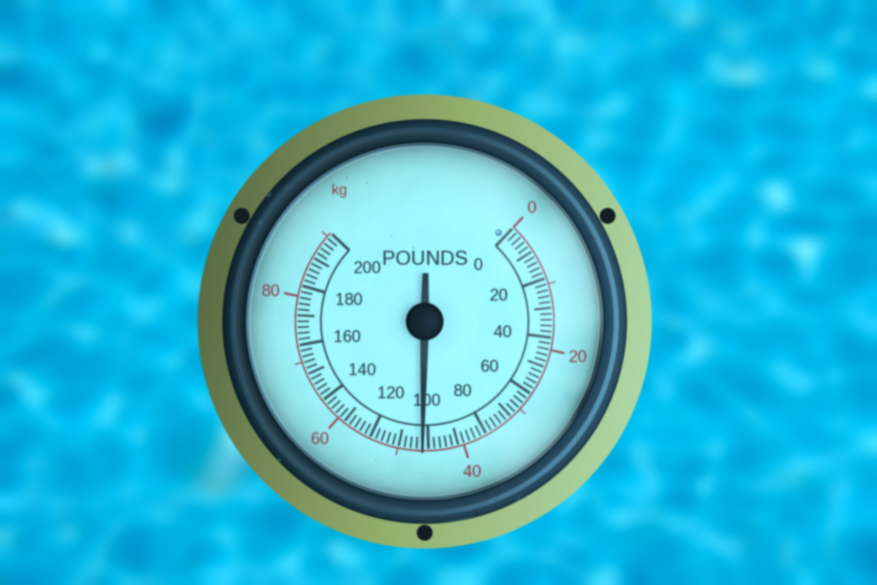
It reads **102** lb
